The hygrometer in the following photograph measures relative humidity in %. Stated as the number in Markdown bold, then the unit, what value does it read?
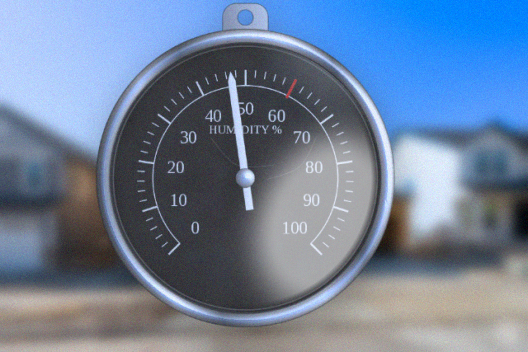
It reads **47** %
